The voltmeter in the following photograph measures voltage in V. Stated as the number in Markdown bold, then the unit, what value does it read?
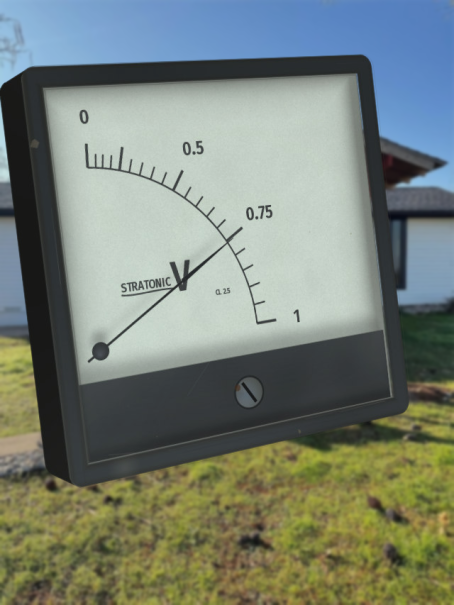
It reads **0.75** V
